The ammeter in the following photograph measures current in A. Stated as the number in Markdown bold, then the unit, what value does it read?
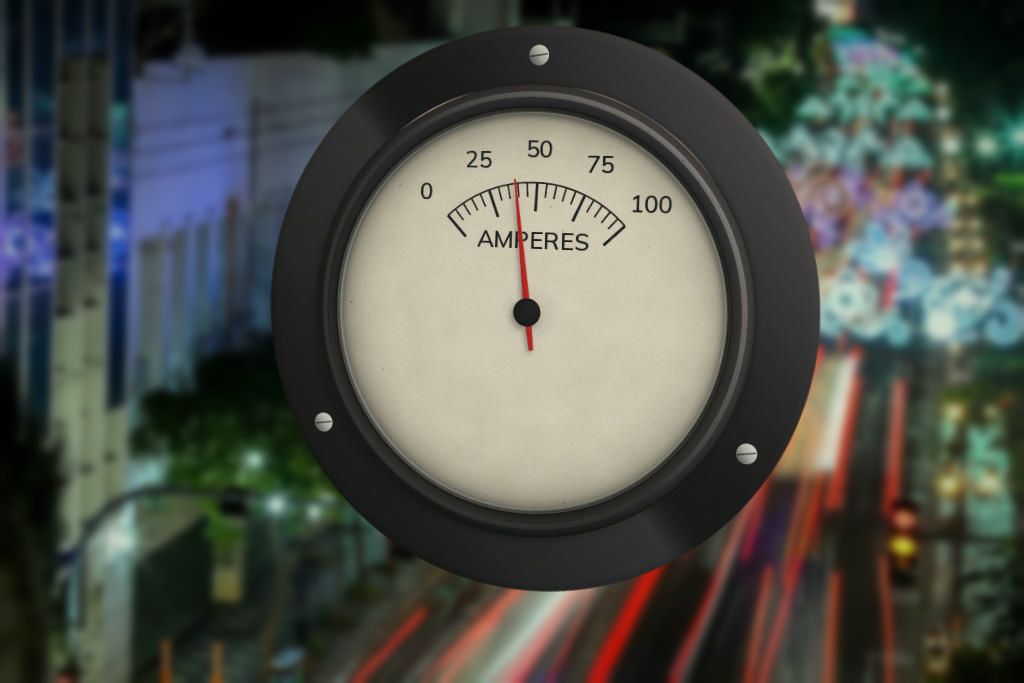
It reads **40** A
